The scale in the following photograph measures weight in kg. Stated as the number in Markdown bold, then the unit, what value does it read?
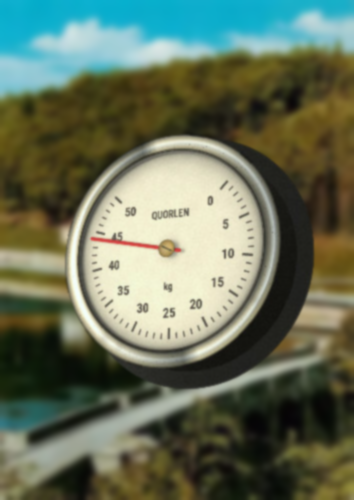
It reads **44** kg
